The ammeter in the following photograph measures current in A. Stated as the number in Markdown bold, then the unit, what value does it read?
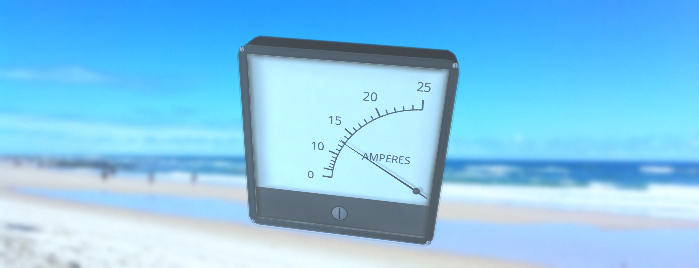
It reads **13** A
